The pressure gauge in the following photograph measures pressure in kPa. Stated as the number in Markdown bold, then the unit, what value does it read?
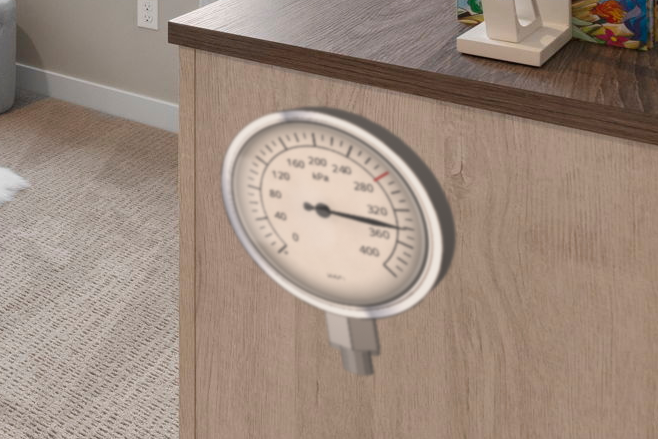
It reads **340** kPa
